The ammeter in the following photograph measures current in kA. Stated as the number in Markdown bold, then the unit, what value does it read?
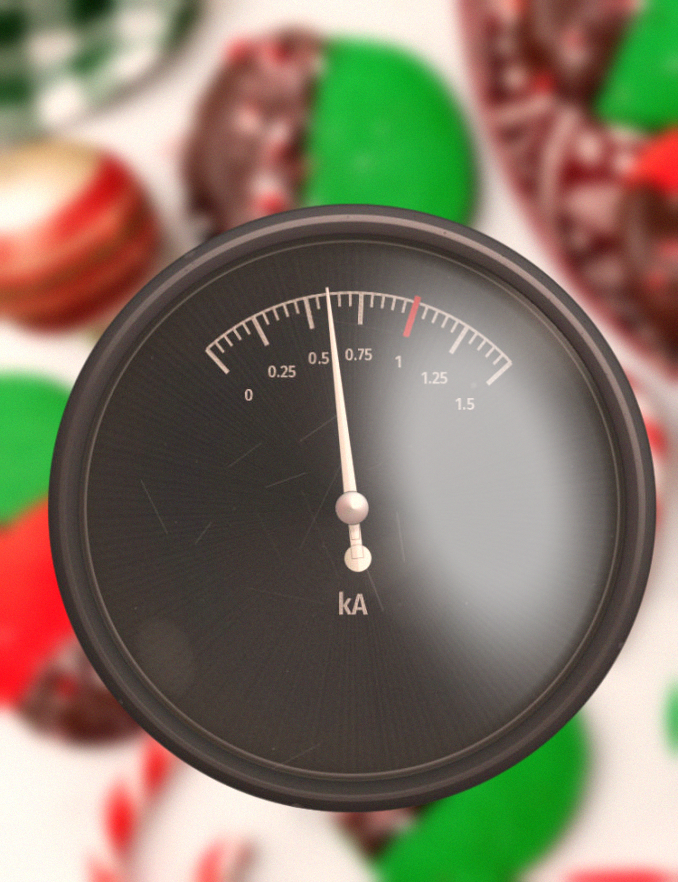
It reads **0.6** kA
